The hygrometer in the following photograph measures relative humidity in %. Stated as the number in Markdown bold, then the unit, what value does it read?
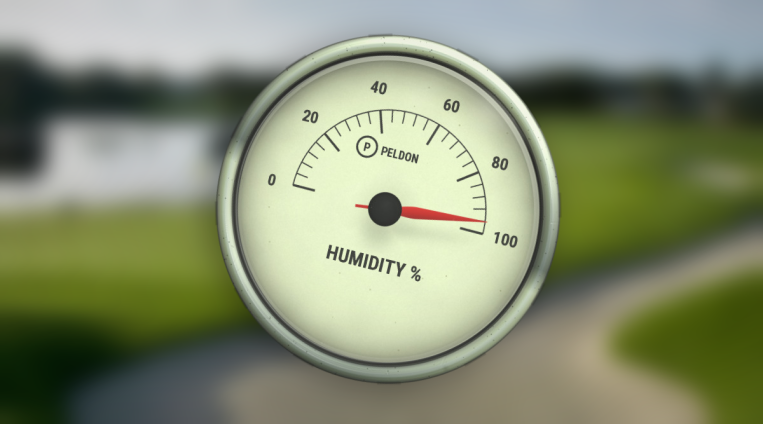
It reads **96** %
